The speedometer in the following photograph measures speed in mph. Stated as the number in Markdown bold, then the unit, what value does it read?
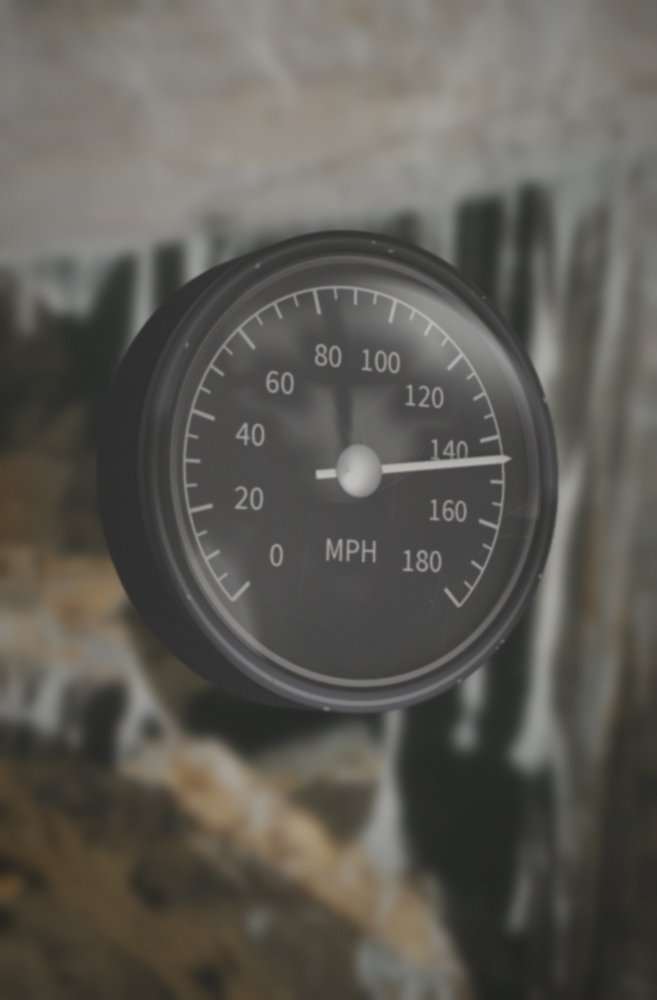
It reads **145** mph
